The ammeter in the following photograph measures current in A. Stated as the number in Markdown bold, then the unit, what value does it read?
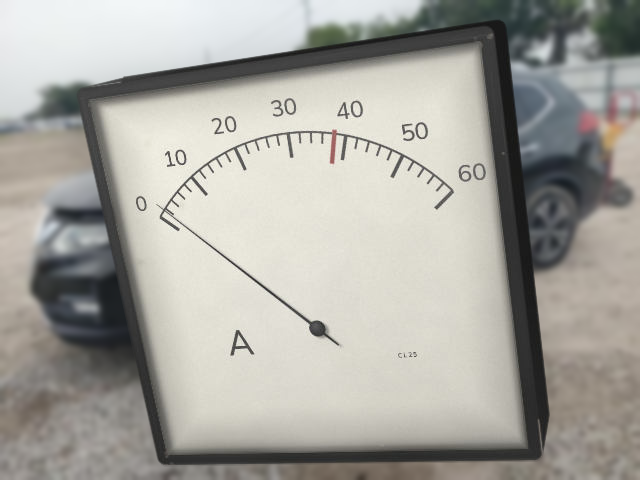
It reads **2** A
